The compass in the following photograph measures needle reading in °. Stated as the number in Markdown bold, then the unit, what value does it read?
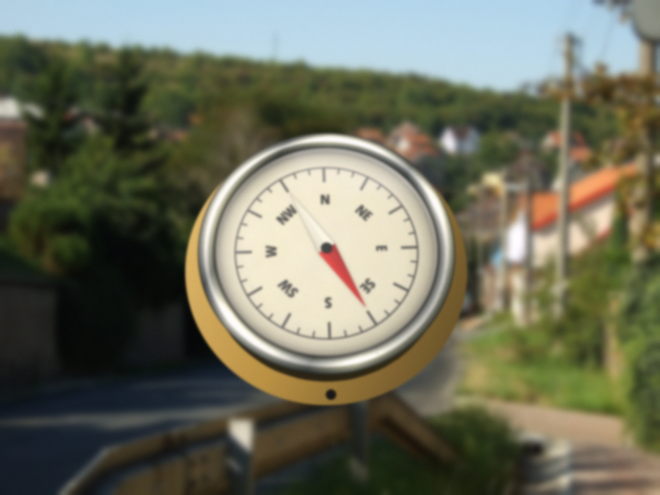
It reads **150** °
